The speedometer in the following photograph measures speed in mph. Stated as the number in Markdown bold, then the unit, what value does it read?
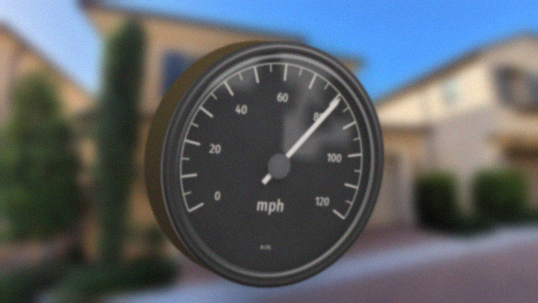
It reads **80** mph
